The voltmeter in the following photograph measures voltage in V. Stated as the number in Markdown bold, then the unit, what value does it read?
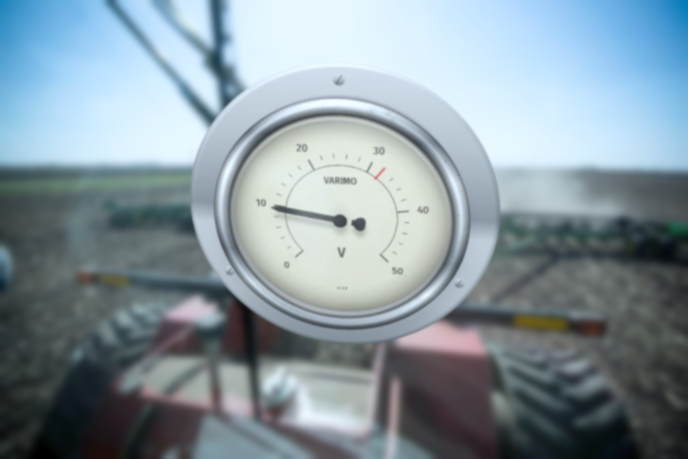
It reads **10** V
